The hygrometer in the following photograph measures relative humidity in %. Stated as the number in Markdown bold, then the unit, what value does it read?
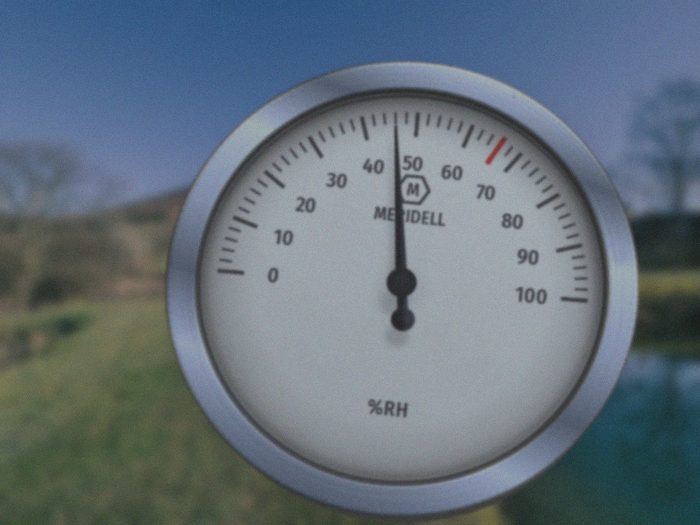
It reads **46** %
